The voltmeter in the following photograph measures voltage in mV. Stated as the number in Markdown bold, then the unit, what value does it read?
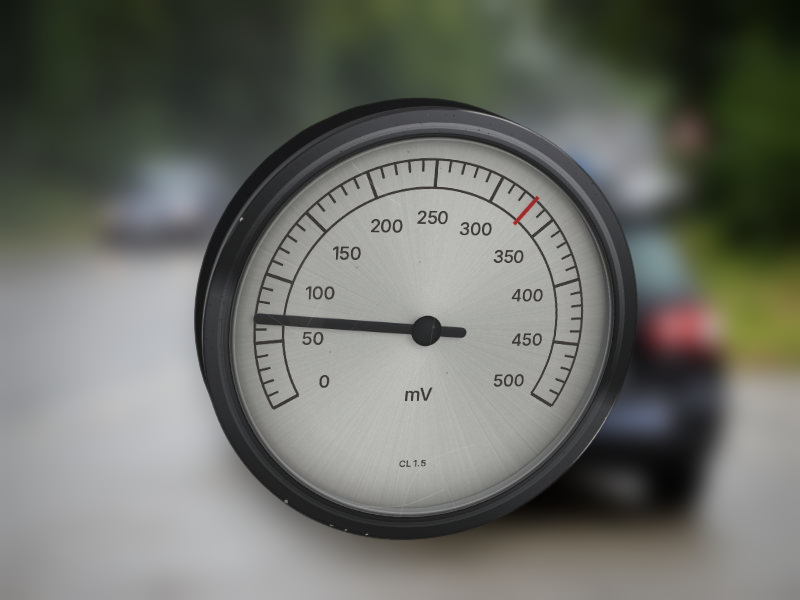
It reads **70** mV
